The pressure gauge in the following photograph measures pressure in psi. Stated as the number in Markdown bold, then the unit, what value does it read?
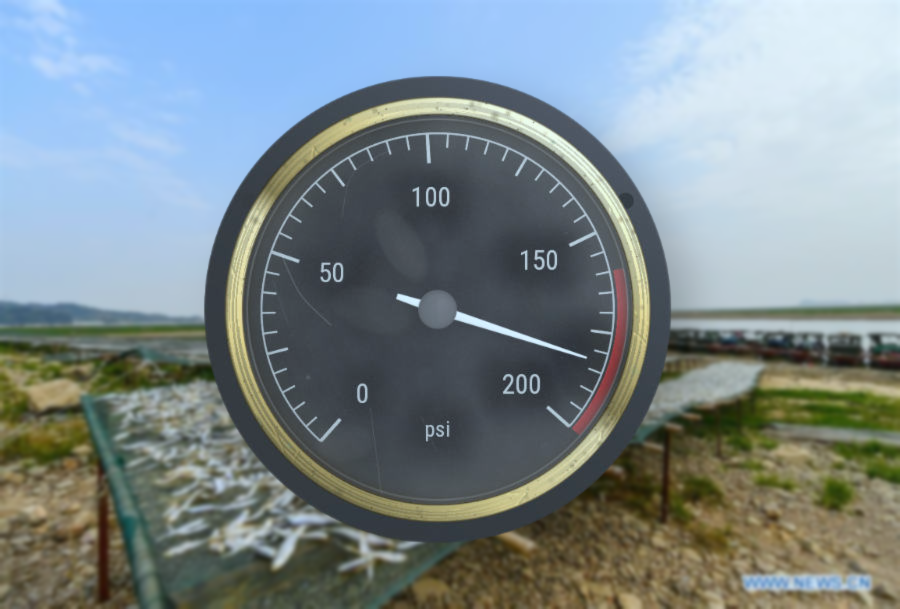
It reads **182.5** psi
